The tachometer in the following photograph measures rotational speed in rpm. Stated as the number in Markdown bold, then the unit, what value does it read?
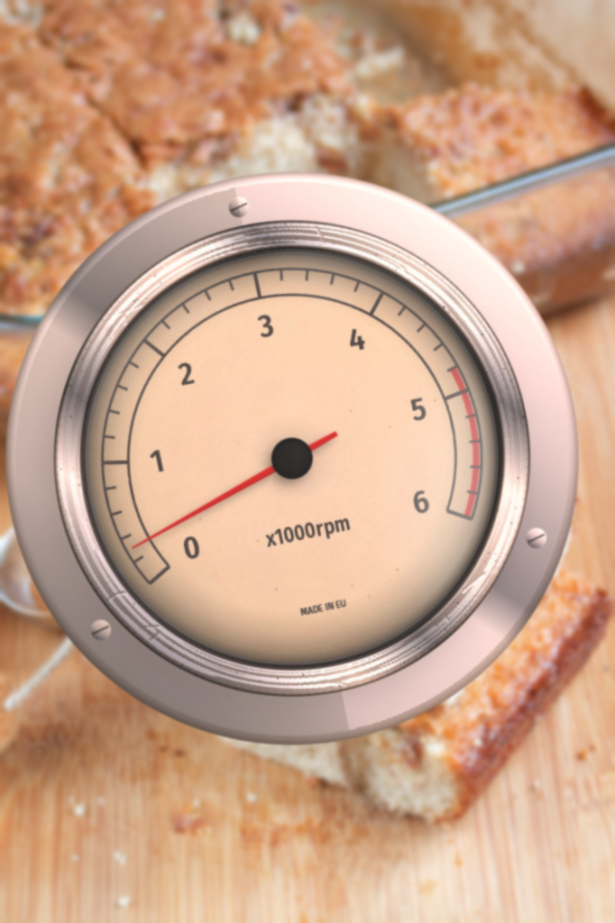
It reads **300** rpm
